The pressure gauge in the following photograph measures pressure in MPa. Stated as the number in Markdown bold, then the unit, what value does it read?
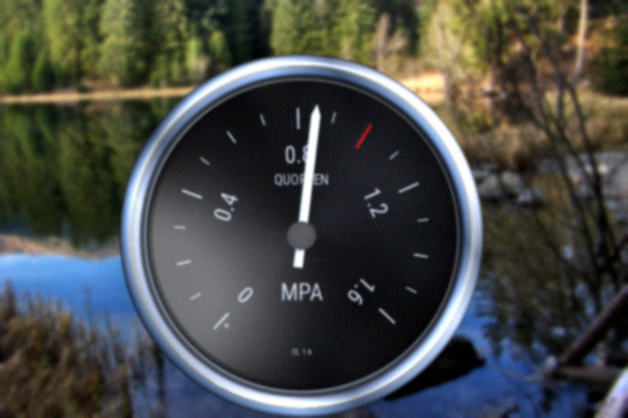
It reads **0.85** MPa
